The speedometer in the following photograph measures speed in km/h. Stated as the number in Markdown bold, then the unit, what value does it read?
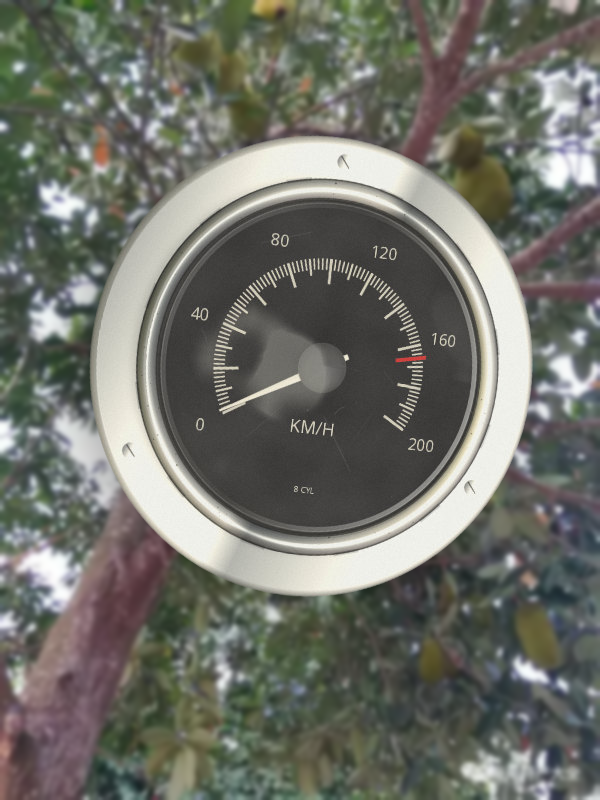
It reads **2** km/h
